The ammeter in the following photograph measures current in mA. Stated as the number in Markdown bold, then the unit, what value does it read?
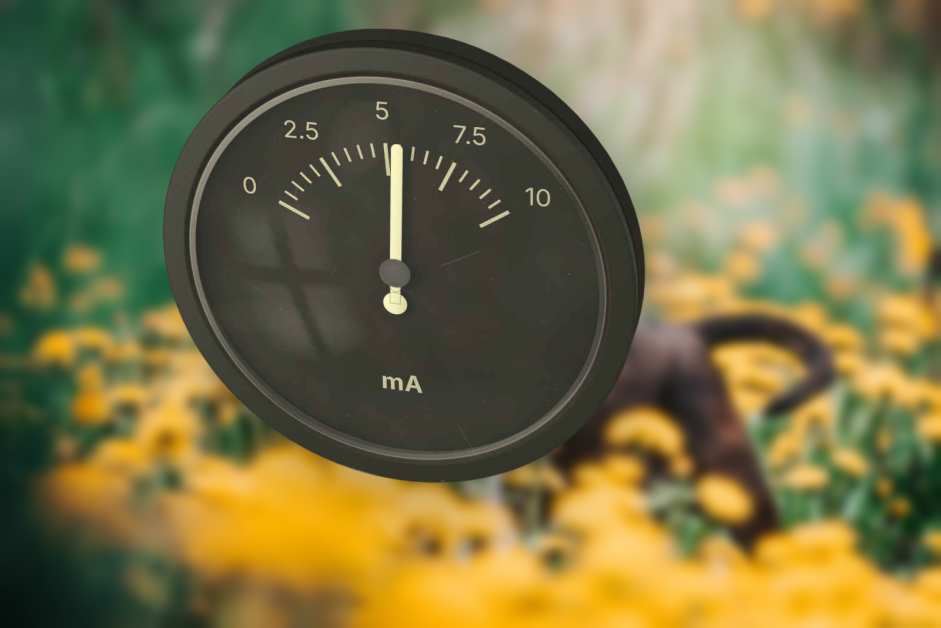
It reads **5.5** mA
